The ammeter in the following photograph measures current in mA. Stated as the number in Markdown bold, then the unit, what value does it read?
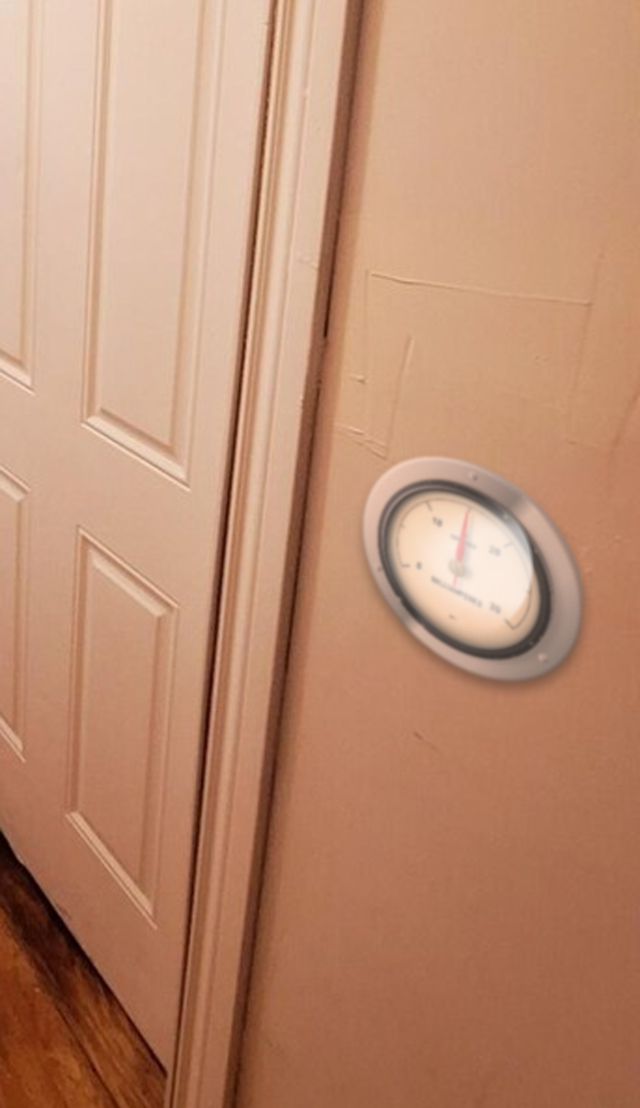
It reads **15** mA
